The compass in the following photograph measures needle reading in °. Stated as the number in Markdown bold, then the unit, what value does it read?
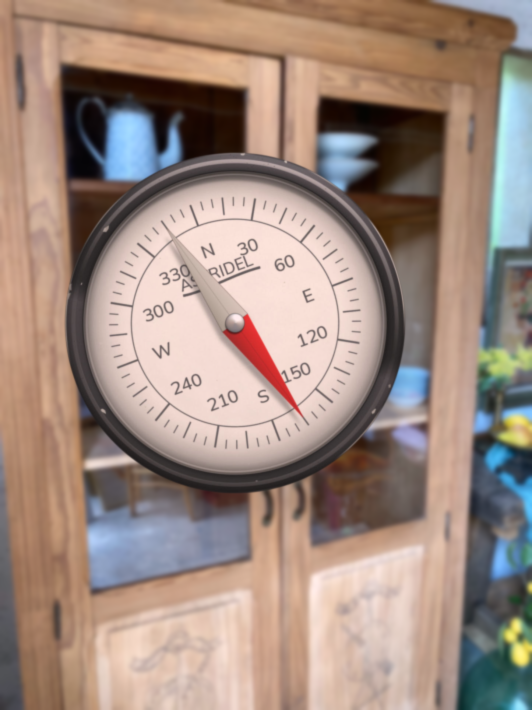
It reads **165** °
